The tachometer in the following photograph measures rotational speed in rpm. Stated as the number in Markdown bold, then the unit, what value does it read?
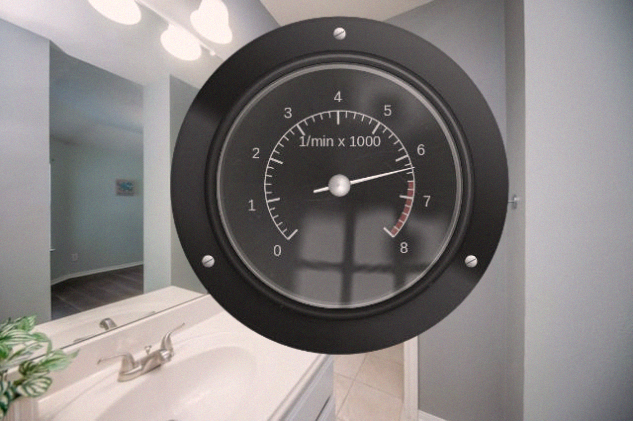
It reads **6300** rpm
